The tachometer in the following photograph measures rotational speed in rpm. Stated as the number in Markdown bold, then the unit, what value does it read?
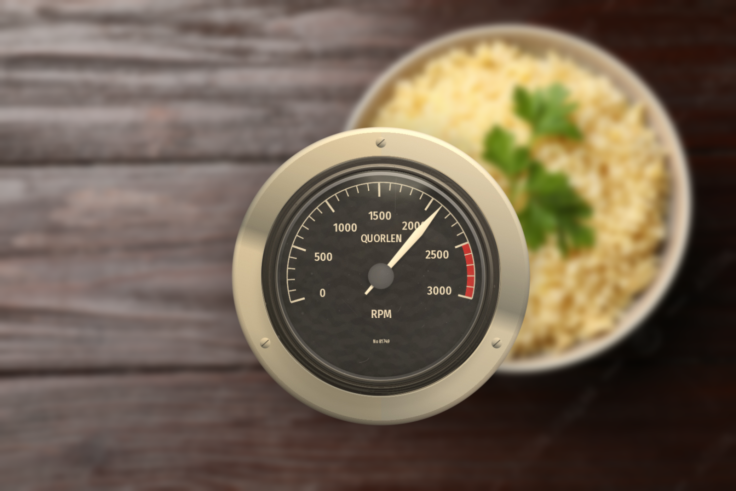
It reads **2100** rpm
